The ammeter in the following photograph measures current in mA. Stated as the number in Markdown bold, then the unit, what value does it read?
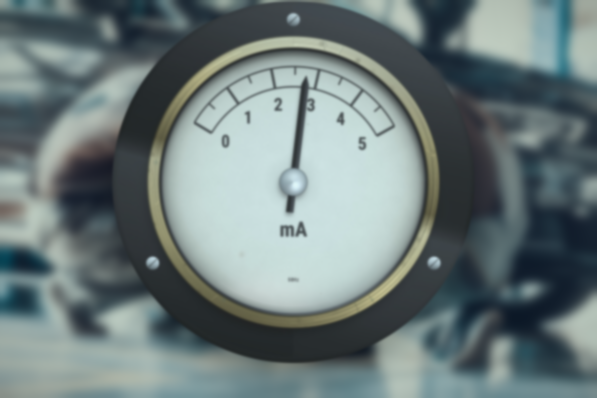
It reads **2.75** mA
